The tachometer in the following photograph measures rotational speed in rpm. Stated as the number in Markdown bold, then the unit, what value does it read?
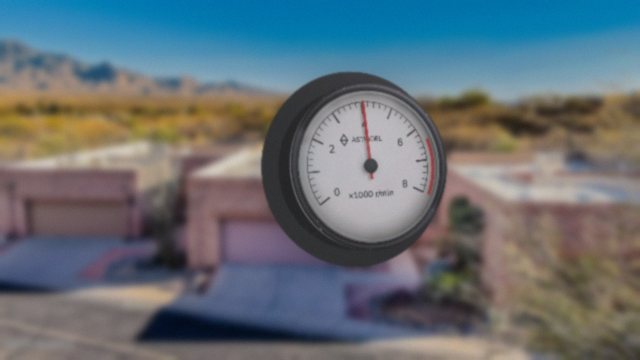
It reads **4000** rpm
